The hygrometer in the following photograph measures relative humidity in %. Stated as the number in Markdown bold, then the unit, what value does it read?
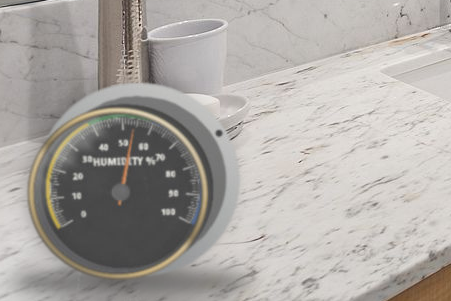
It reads **55** %
